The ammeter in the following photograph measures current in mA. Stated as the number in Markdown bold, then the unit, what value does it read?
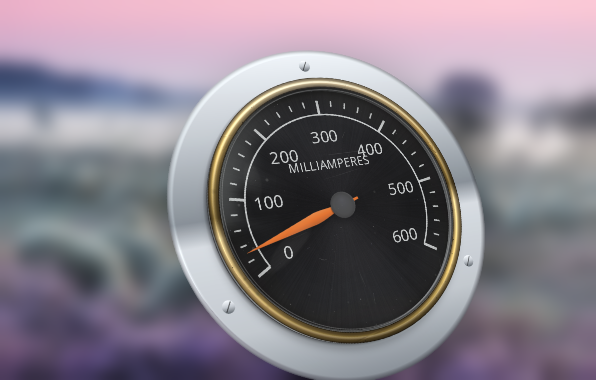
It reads **30** mA
